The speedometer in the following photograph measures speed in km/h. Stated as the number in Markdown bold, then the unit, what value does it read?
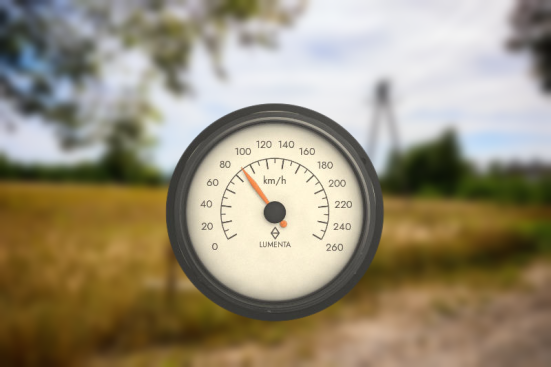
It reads **90** km/h
